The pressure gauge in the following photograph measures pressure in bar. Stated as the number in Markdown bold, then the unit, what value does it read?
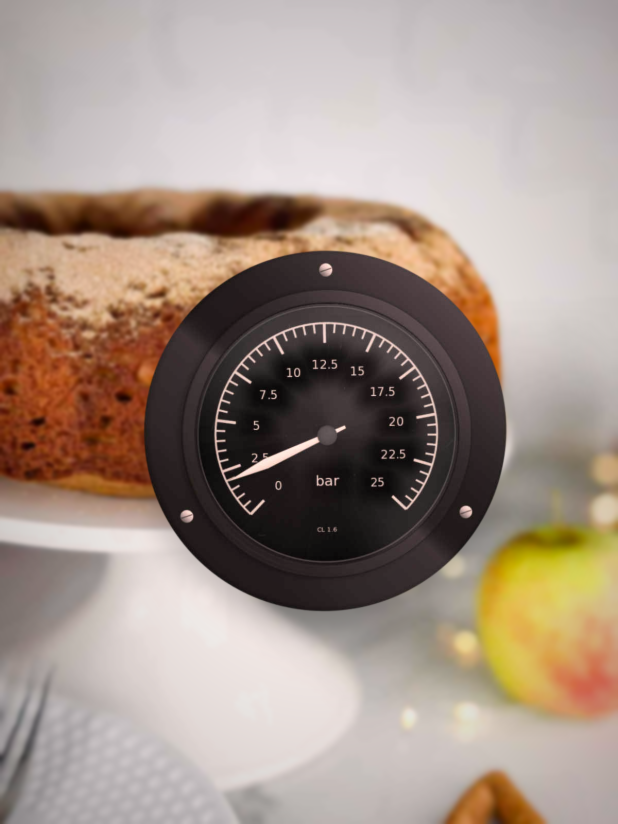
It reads **2** bar
